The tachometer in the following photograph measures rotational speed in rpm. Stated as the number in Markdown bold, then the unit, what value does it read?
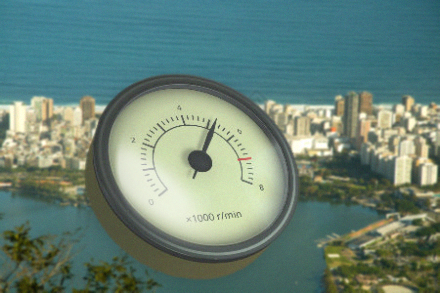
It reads **5200** rpm
